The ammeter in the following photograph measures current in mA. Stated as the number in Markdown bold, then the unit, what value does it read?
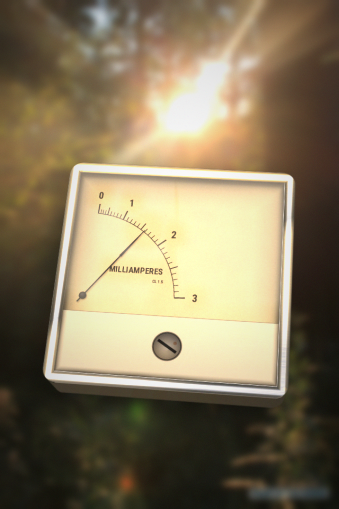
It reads **1.6** mA
